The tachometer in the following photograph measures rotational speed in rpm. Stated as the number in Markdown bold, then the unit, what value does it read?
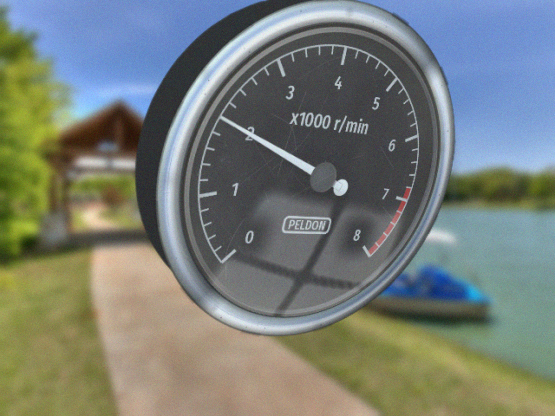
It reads **2000** rpm
